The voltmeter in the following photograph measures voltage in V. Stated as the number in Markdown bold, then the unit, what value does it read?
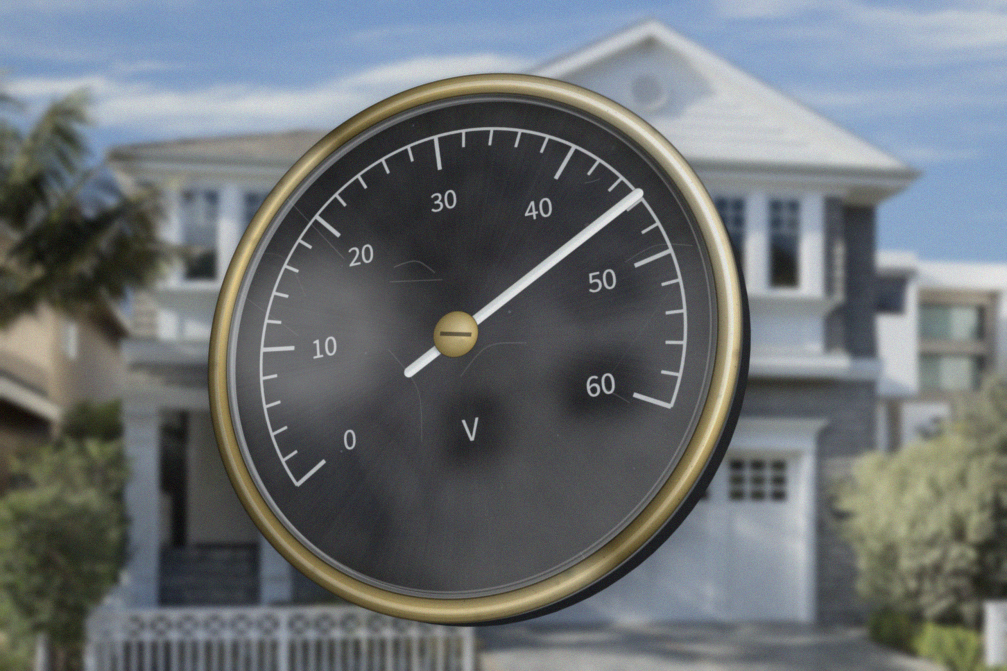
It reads **46** V
